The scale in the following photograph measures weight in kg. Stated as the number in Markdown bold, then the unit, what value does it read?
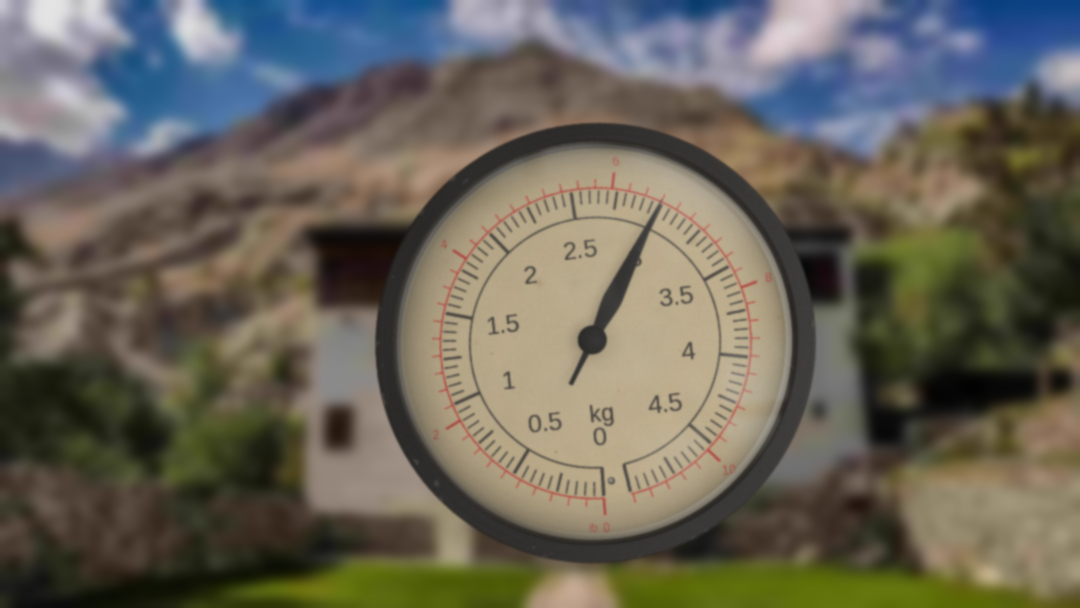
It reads **3** kg
